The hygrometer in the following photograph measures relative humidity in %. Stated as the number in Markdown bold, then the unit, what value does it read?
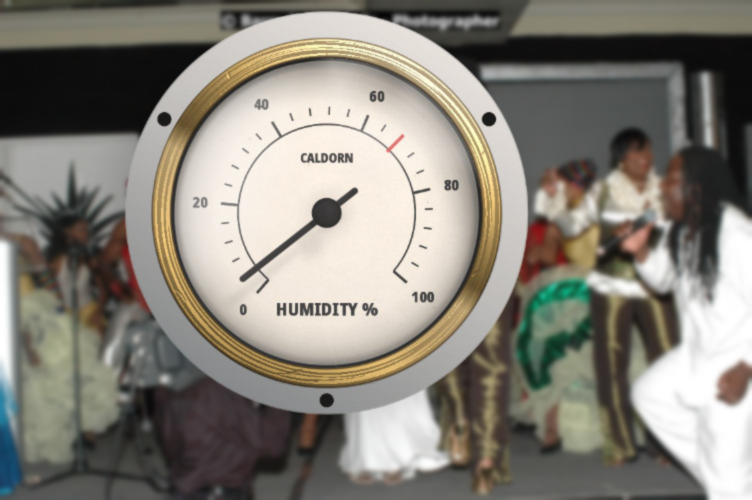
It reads **4** %
